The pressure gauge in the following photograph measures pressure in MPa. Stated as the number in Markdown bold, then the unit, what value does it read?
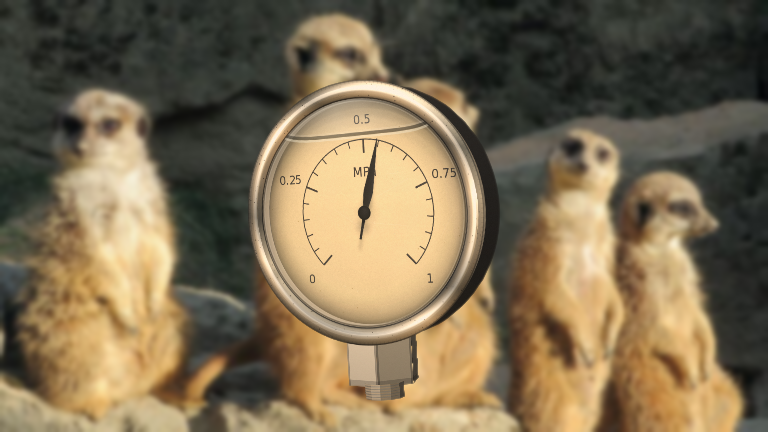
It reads **0.55** MPa
